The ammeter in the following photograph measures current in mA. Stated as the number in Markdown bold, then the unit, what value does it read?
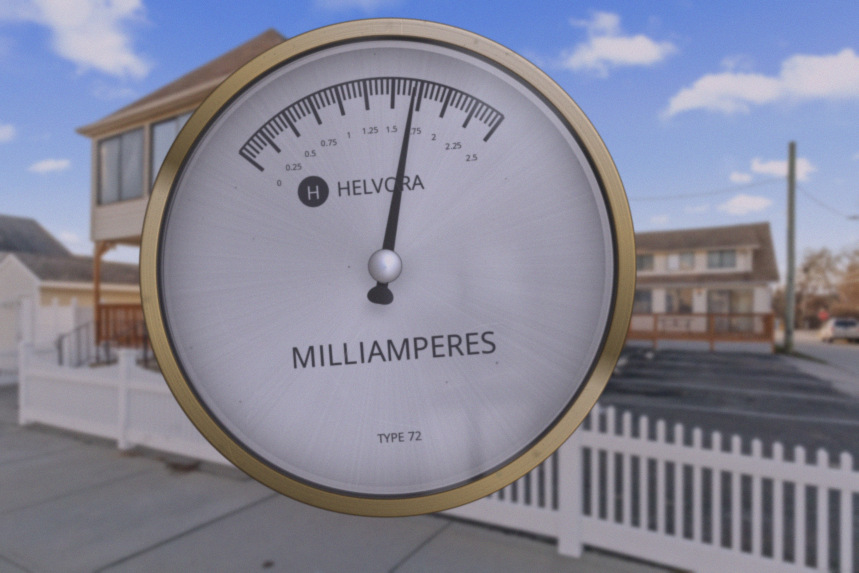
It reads **1.7** mA
